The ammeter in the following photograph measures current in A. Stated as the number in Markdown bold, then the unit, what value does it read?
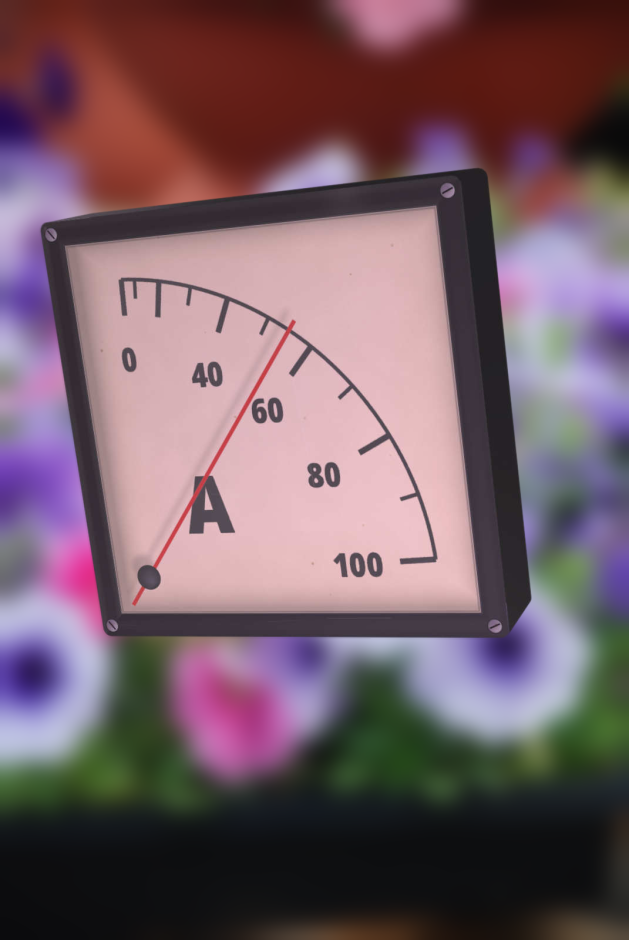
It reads **55** A
